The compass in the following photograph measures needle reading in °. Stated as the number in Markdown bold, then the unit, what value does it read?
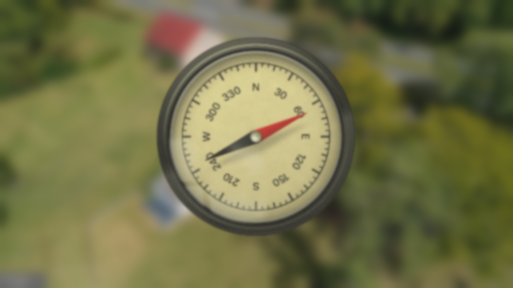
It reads **65** °
